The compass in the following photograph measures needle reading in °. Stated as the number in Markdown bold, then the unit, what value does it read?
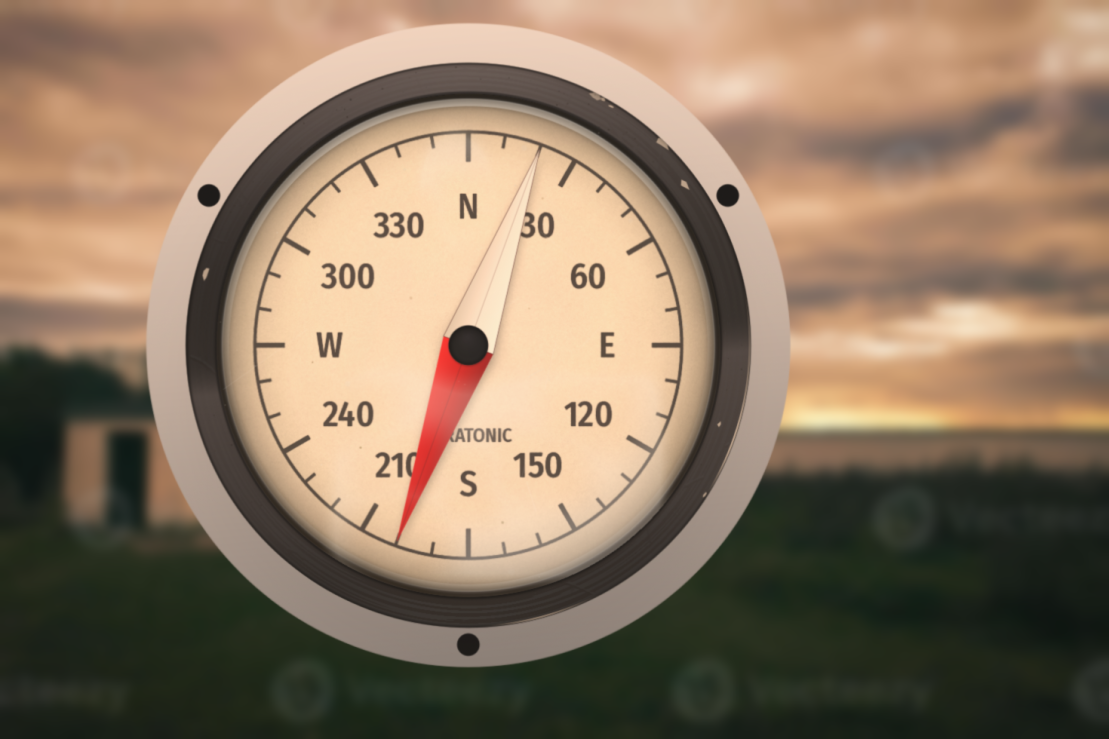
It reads **200** °
